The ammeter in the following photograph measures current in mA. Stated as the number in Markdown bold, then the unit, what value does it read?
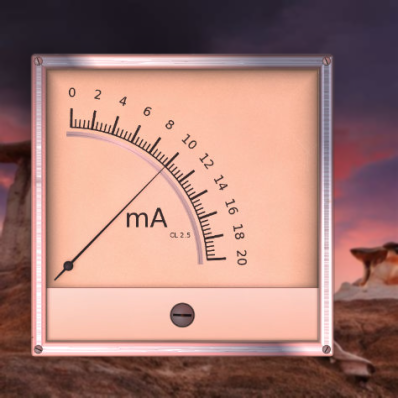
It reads **10** mA
